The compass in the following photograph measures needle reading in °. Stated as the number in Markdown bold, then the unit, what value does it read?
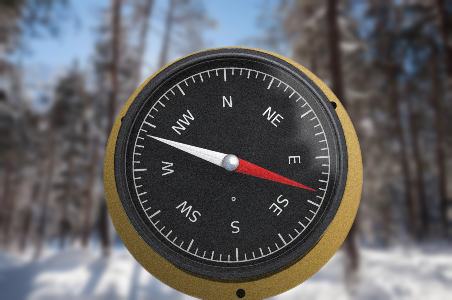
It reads **112.5** °
